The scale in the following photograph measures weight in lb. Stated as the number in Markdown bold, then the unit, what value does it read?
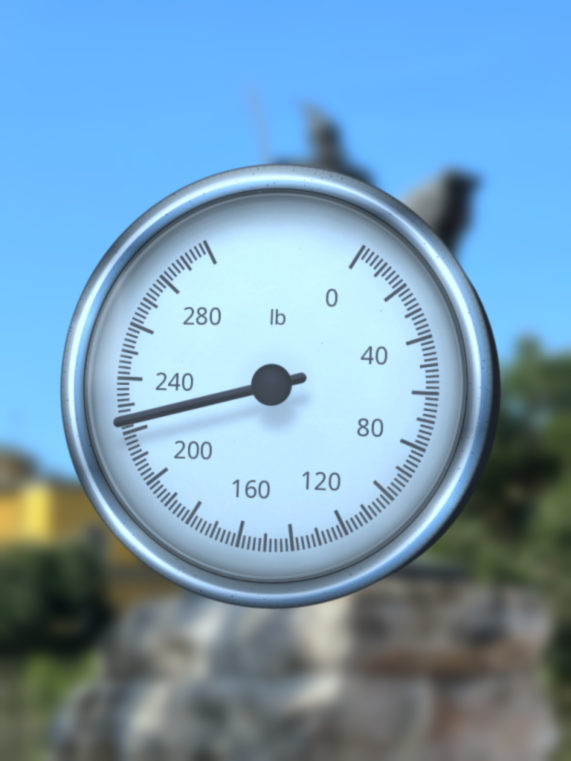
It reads **224** lb
